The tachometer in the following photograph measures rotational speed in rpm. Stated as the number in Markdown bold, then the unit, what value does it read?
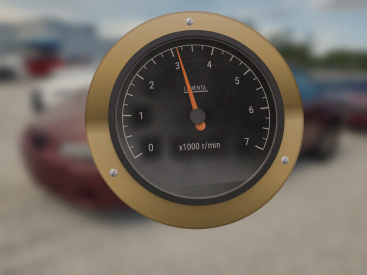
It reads **3125** rpm
